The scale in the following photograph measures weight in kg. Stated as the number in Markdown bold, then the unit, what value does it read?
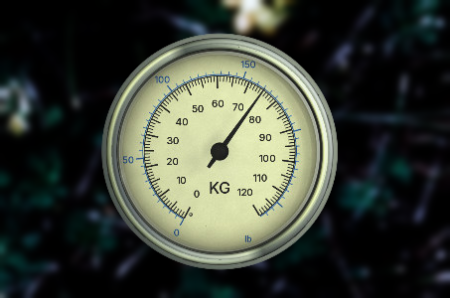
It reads **75** kg
